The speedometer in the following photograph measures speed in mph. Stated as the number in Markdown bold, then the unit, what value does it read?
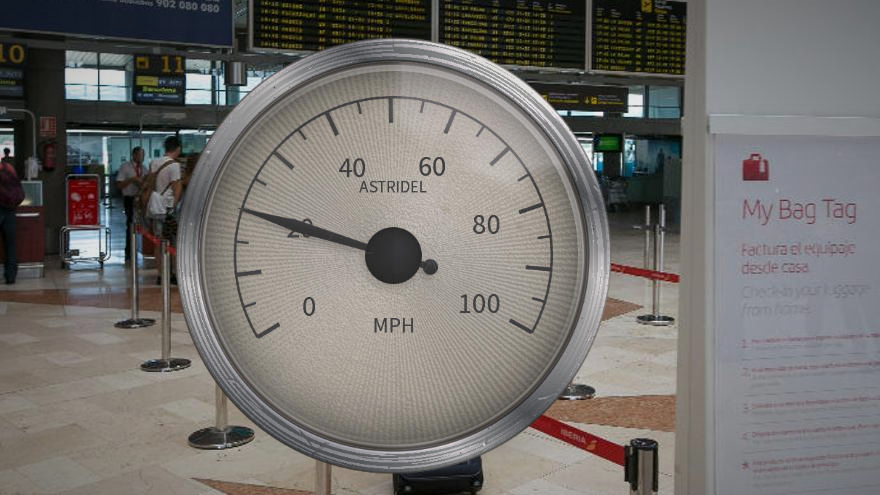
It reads **20** mph
